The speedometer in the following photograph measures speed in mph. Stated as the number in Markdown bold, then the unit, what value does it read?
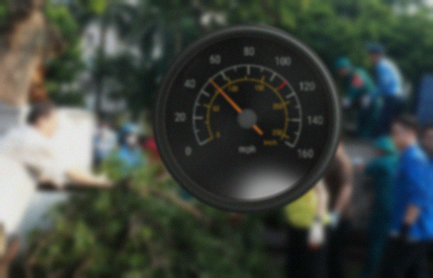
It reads **50** mph
